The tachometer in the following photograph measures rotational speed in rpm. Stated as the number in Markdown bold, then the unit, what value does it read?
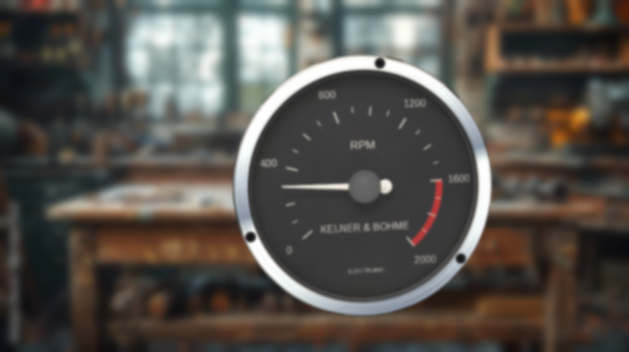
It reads **300** rpm
